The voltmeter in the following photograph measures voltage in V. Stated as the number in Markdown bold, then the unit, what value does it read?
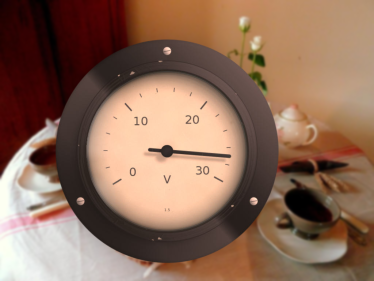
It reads **27** V
